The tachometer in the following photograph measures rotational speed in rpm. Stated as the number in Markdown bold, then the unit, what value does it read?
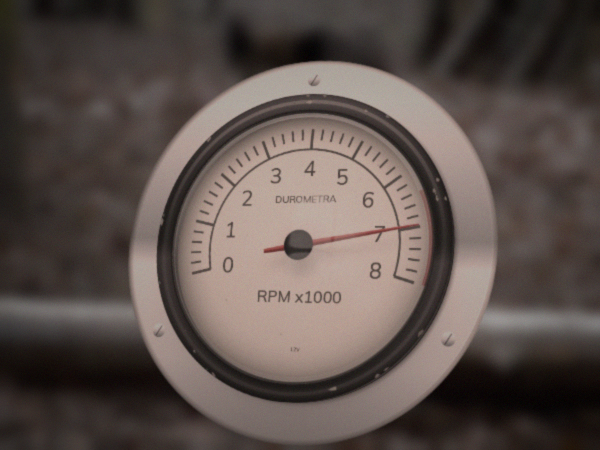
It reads **7000** rpm
